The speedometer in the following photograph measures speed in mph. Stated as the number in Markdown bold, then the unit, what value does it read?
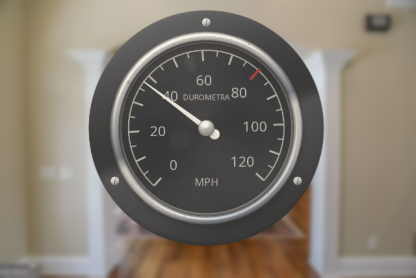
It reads **37.5** mph
